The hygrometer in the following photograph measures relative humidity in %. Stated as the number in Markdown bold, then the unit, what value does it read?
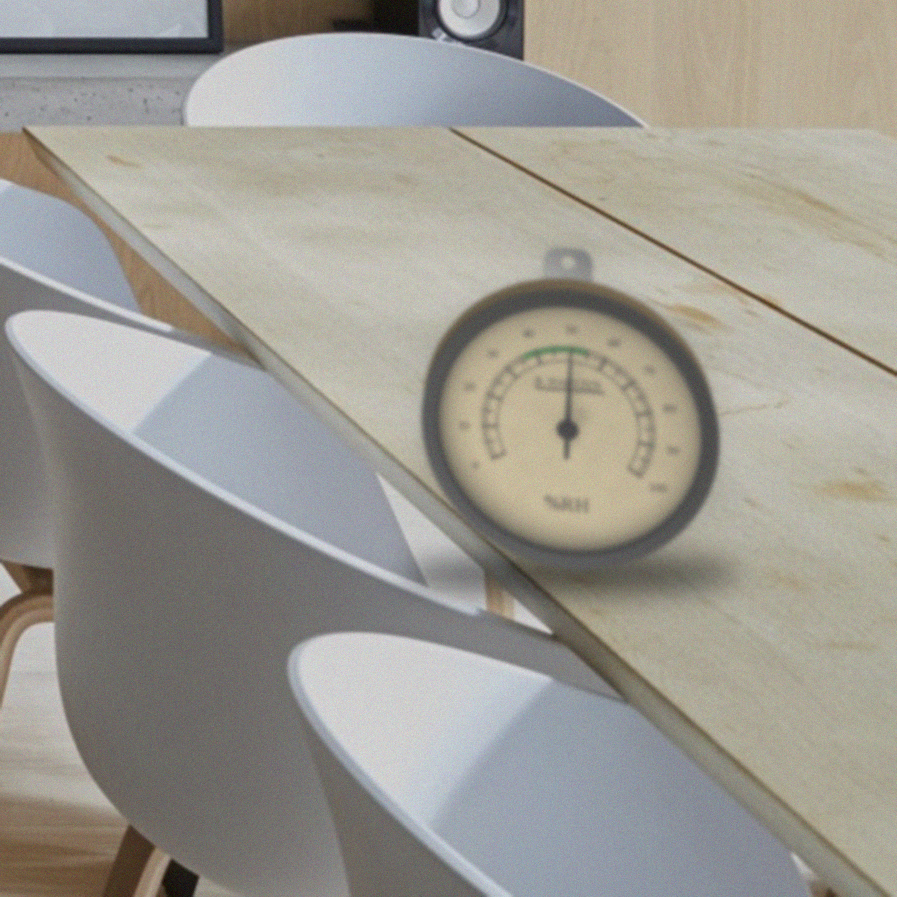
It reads **50** %
